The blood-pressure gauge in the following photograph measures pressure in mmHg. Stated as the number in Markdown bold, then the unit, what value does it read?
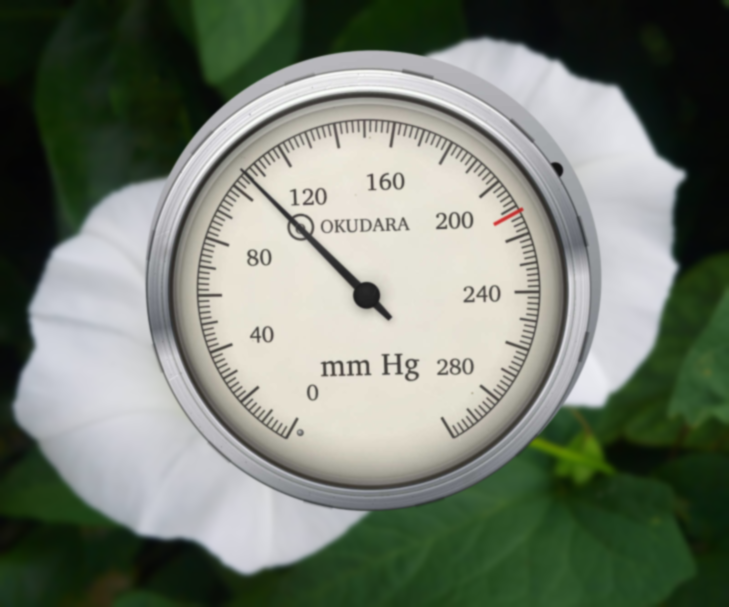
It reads **106** mmHg
